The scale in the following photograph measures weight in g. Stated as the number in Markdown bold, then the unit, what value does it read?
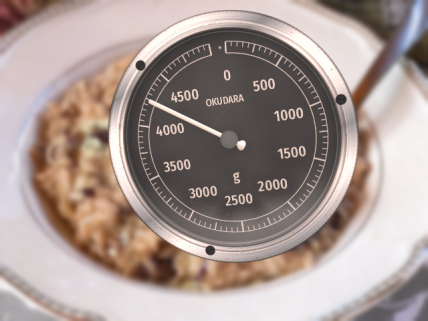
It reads **4250** g
